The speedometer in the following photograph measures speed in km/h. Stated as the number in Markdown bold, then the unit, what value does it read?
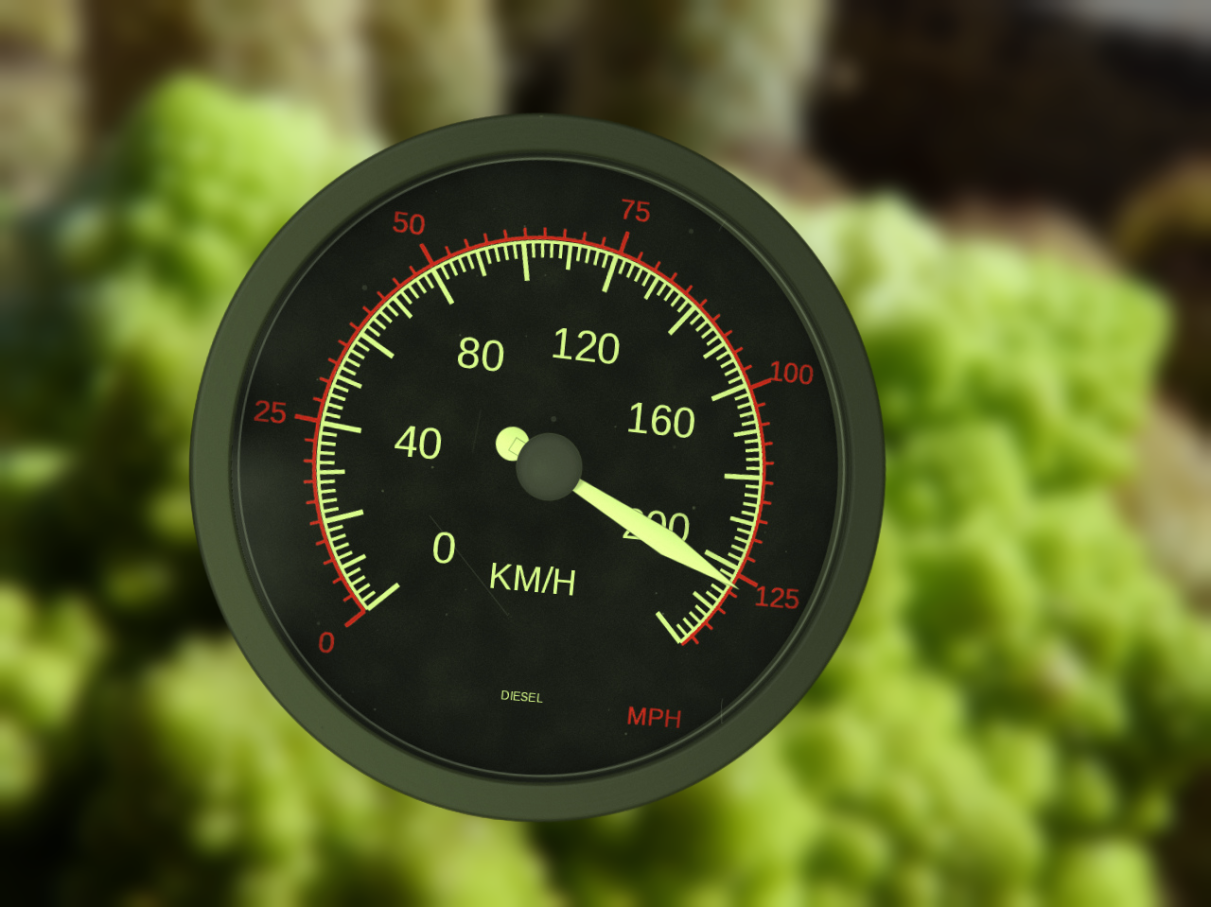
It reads **204** km/h
